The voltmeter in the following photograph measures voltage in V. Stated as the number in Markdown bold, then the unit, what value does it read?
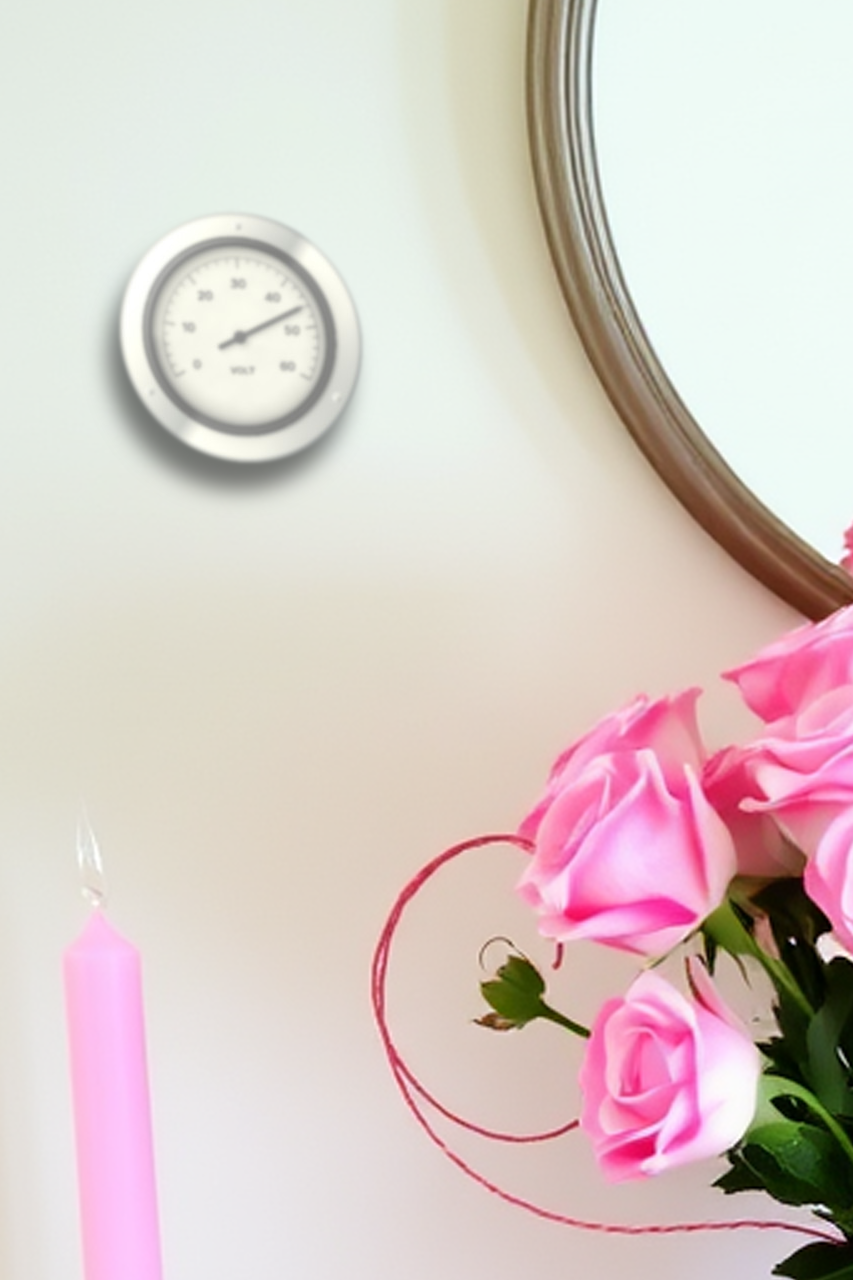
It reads **46** V
